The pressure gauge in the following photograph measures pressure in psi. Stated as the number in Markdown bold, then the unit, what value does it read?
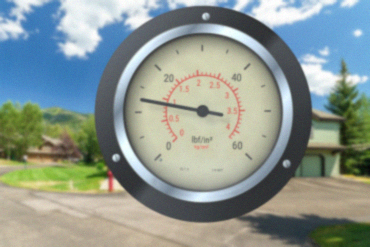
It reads **12.5** psi
